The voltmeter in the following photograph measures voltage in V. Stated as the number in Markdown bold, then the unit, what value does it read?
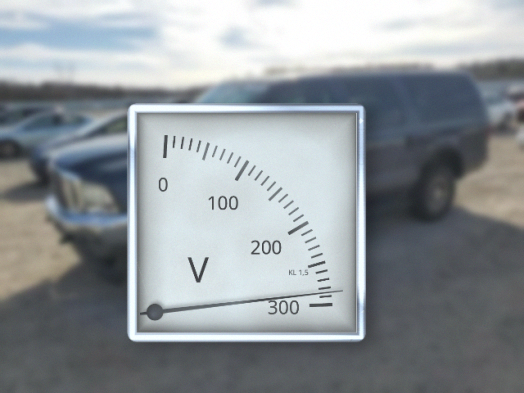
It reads **285** V
